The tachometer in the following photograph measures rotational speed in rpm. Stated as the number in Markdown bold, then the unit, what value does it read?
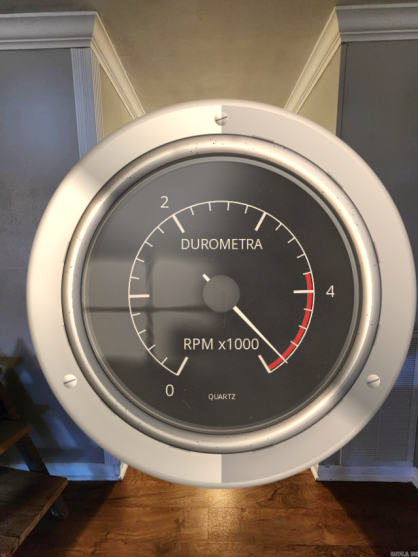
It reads **4800** rpm
